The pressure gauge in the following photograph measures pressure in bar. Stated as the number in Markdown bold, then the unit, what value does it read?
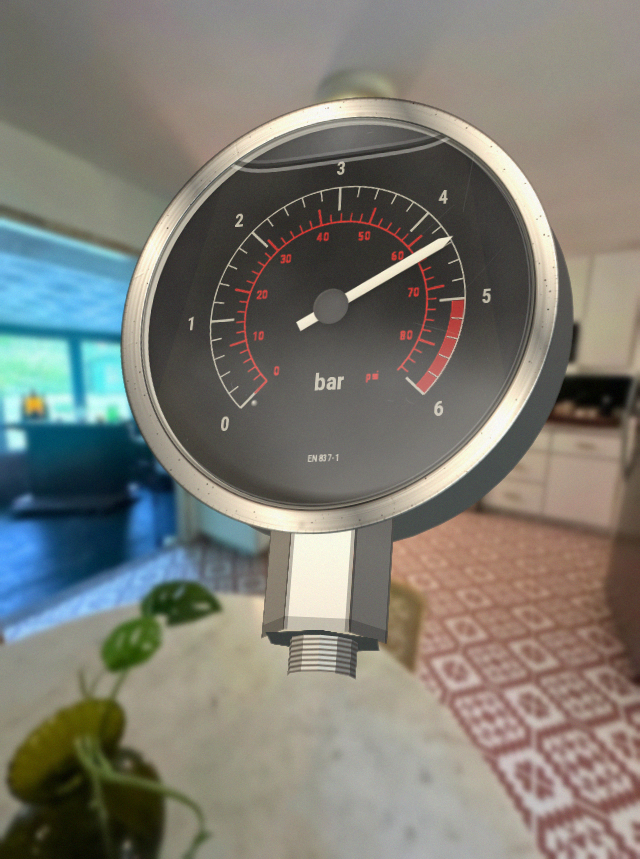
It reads **4.4** bar
